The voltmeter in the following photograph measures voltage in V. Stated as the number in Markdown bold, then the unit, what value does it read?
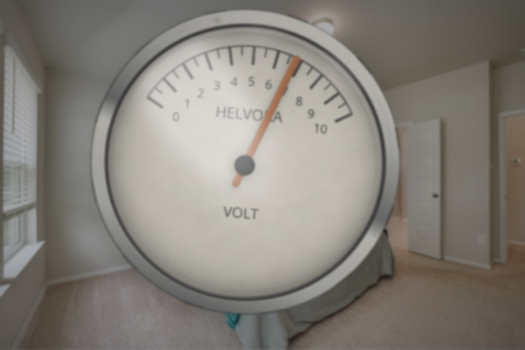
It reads **6.75** V
